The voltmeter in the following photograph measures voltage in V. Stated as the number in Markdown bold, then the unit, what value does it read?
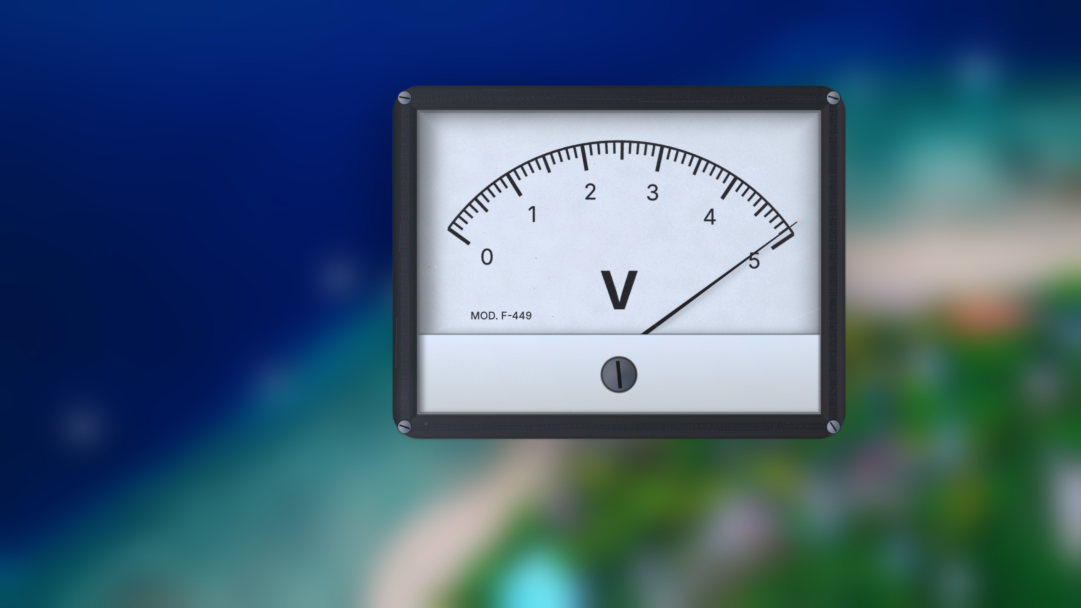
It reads **4.9** V
